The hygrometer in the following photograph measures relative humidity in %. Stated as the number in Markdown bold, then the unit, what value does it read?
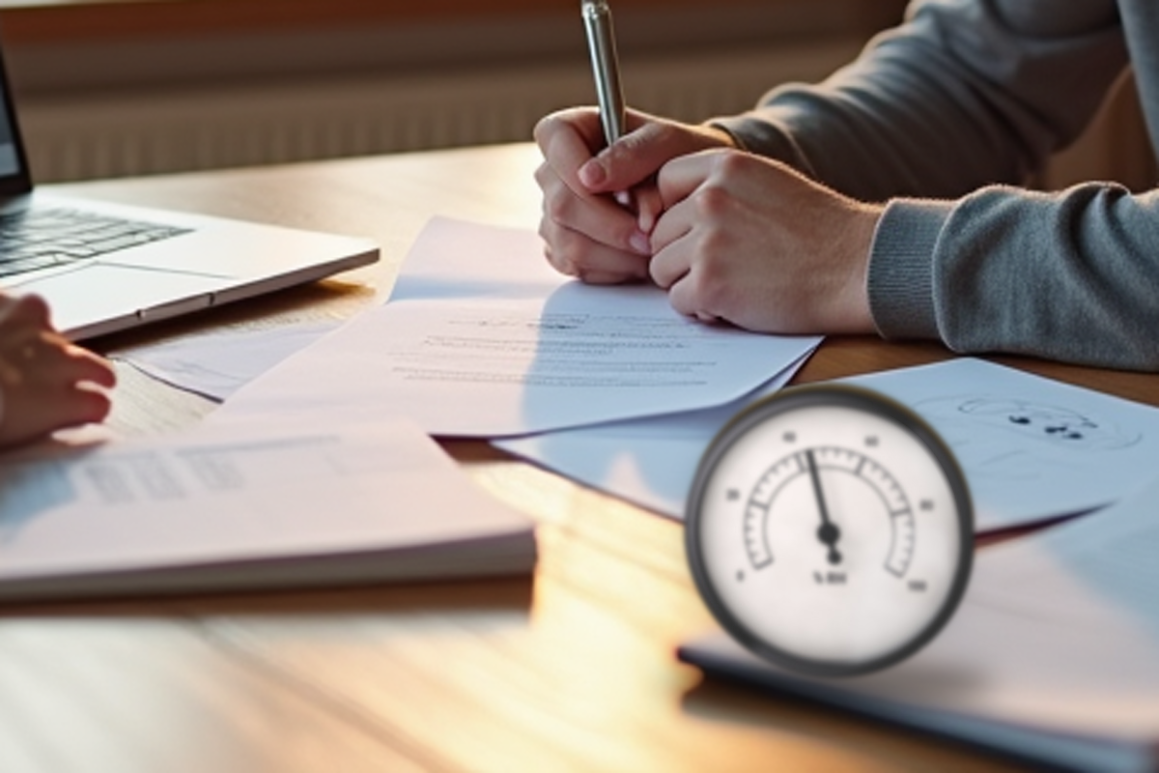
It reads **44** %
